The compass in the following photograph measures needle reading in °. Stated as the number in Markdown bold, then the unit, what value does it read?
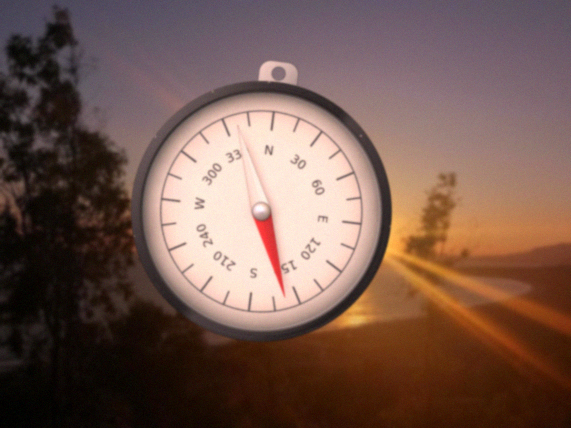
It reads **157.5** °
